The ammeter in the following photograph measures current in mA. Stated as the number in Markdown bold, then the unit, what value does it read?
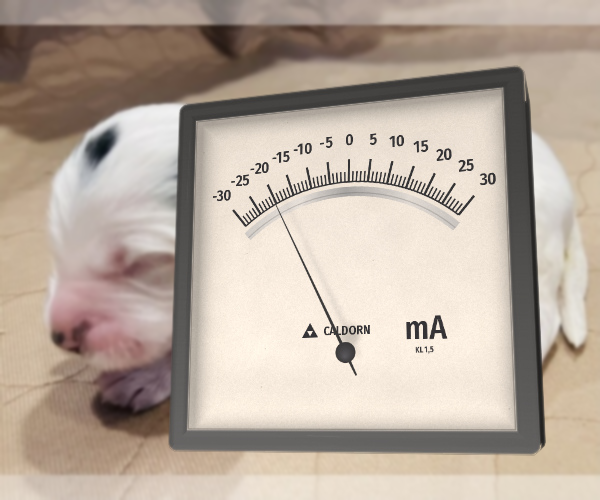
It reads **-20** mA
